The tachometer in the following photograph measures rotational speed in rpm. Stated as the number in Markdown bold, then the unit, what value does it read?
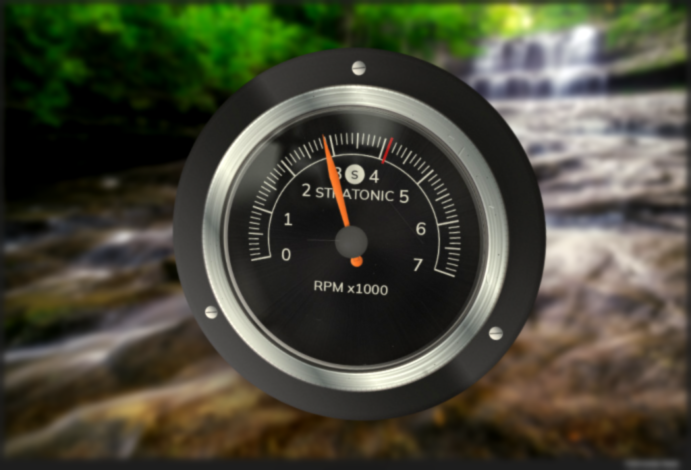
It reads **2900** rpm
